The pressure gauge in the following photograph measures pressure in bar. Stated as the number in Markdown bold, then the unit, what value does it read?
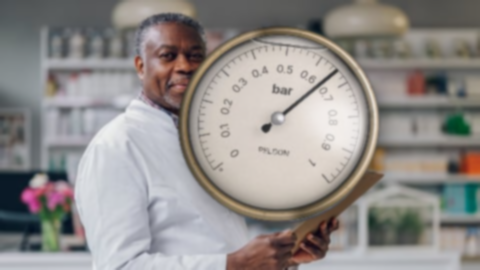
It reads **0.66** bar
